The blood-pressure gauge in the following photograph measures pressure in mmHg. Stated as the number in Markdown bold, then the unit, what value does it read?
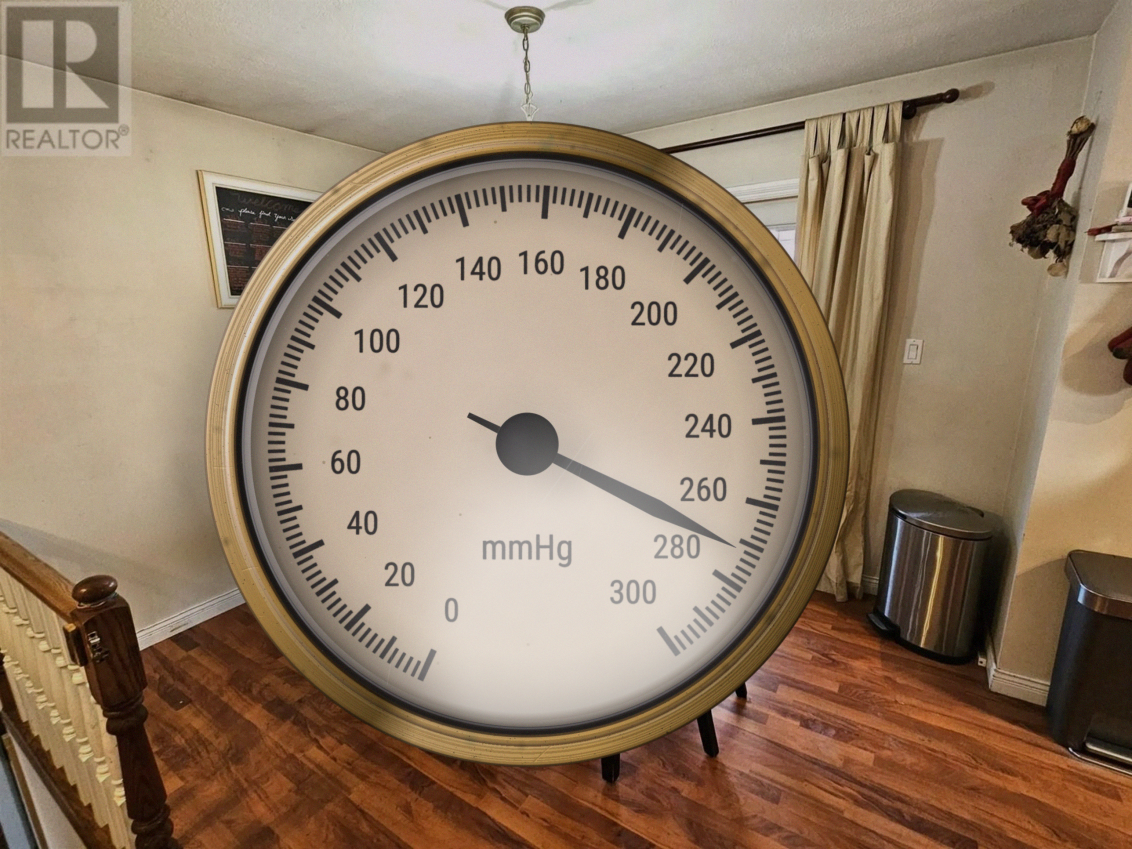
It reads **272** mmHg
